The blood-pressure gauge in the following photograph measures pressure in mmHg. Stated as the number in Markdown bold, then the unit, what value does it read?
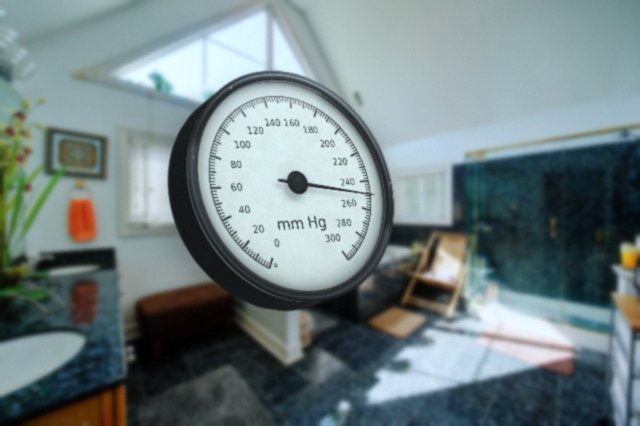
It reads **250** mmHg
